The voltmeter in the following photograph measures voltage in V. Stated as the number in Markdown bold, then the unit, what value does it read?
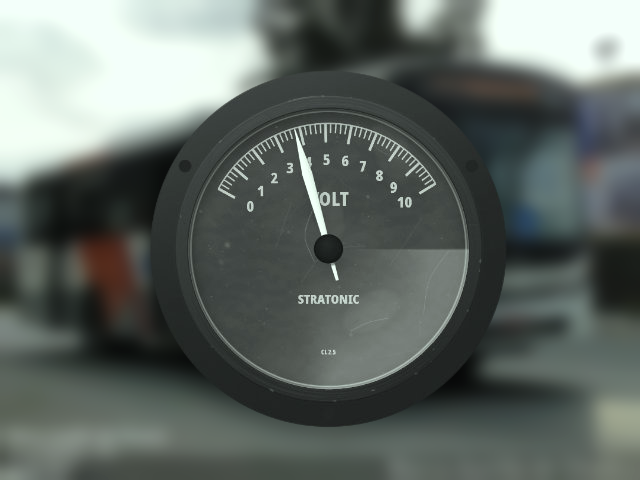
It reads **3.8** V
